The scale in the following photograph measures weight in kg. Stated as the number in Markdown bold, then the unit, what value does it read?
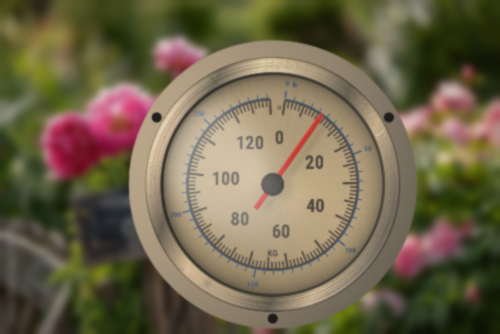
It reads **10** kg
